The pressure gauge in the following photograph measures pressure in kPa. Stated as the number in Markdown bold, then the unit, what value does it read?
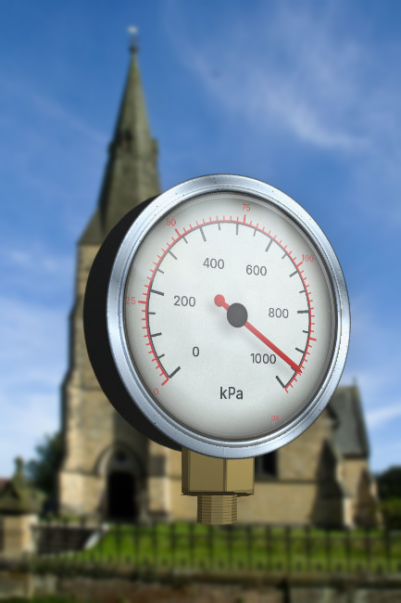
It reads **950** kPa
